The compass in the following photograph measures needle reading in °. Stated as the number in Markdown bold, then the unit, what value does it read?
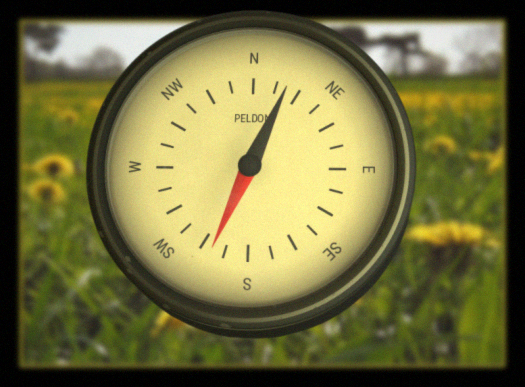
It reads **202.5** °
